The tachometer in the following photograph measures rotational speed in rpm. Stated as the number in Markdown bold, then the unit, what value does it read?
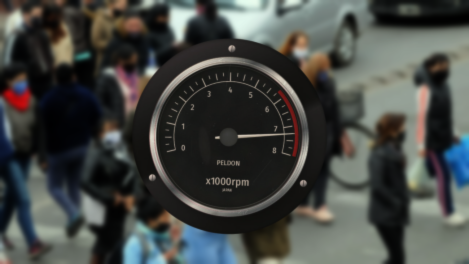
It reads **7250** rpm
